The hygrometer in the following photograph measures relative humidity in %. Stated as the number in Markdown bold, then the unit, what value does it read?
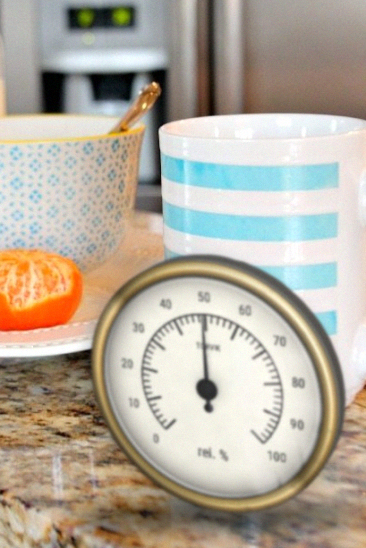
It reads **50** %
